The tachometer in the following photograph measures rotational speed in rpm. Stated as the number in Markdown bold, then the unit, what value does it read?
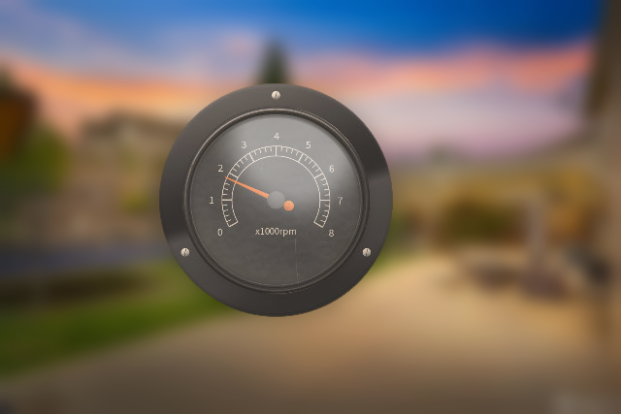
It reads **1800** rpm
